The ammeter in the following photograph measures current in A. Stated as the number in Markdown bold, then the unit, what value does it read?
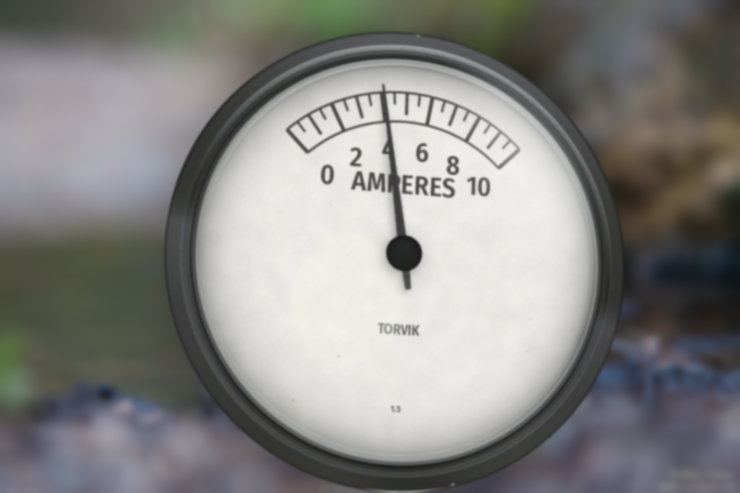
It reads **4** A
